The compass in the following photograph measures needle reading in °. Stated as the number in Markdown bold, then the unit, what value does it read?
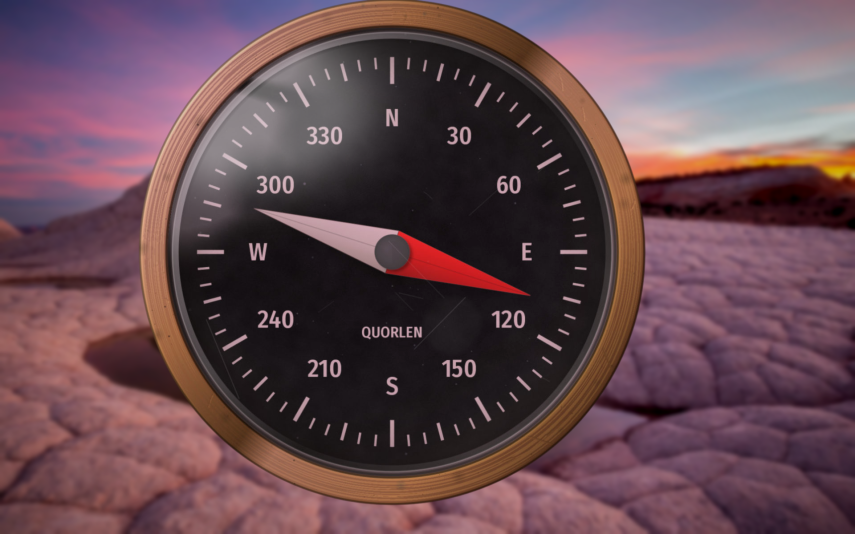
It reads **107.5** °
